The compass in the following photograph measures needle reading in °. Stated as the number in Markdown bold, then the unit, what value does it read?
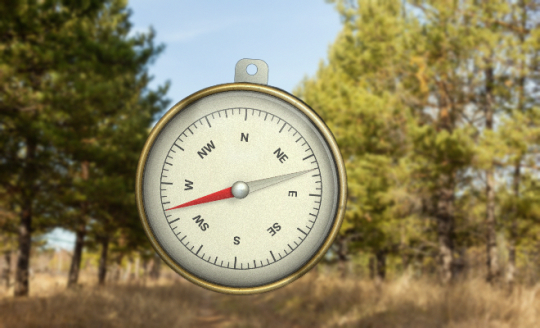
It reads **250** °
